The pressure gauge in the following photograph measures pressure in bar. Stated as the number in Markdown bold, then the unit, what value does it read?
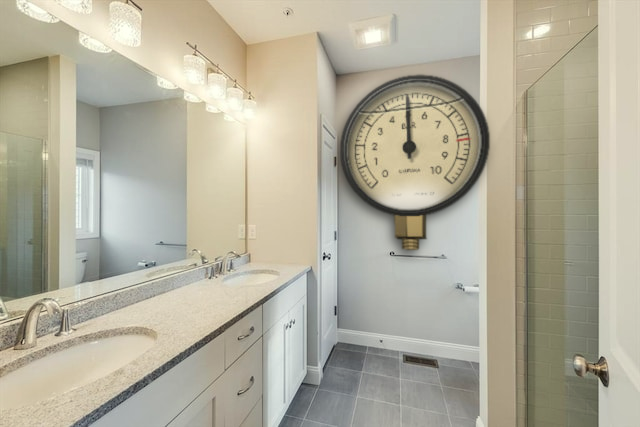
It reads **5** bar
